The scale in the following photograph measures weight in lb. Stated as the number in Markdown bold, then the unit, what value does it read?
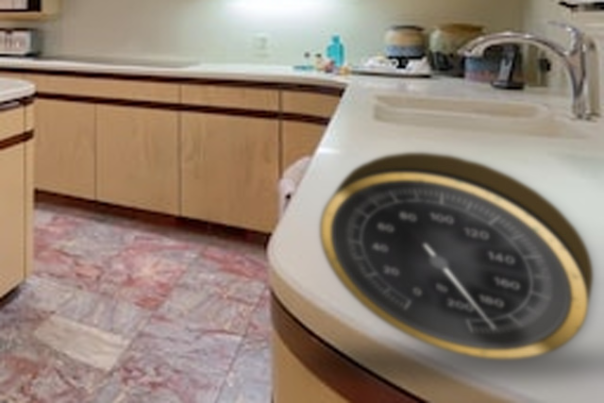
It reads **190** lb
